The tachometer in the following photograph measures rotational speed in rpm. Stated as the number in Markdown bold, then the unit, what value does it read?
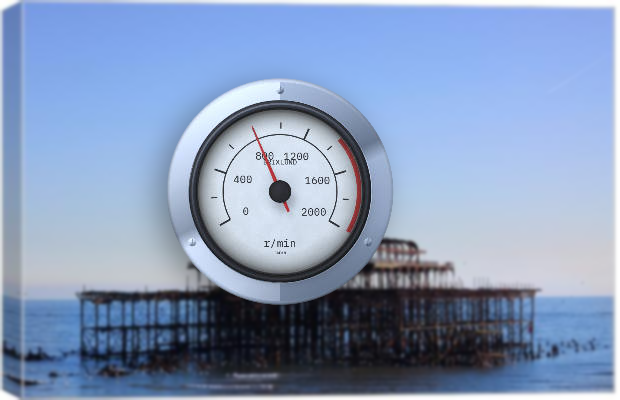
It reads **800** rpm
